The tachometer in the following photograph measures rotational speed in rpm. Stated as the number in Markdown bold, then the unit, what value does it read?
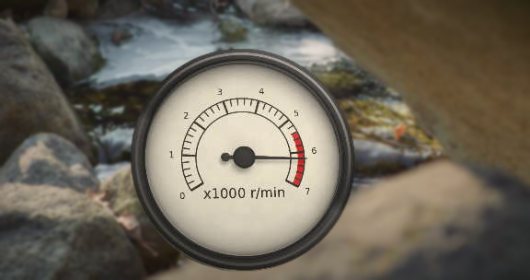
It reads **6200** rpm
